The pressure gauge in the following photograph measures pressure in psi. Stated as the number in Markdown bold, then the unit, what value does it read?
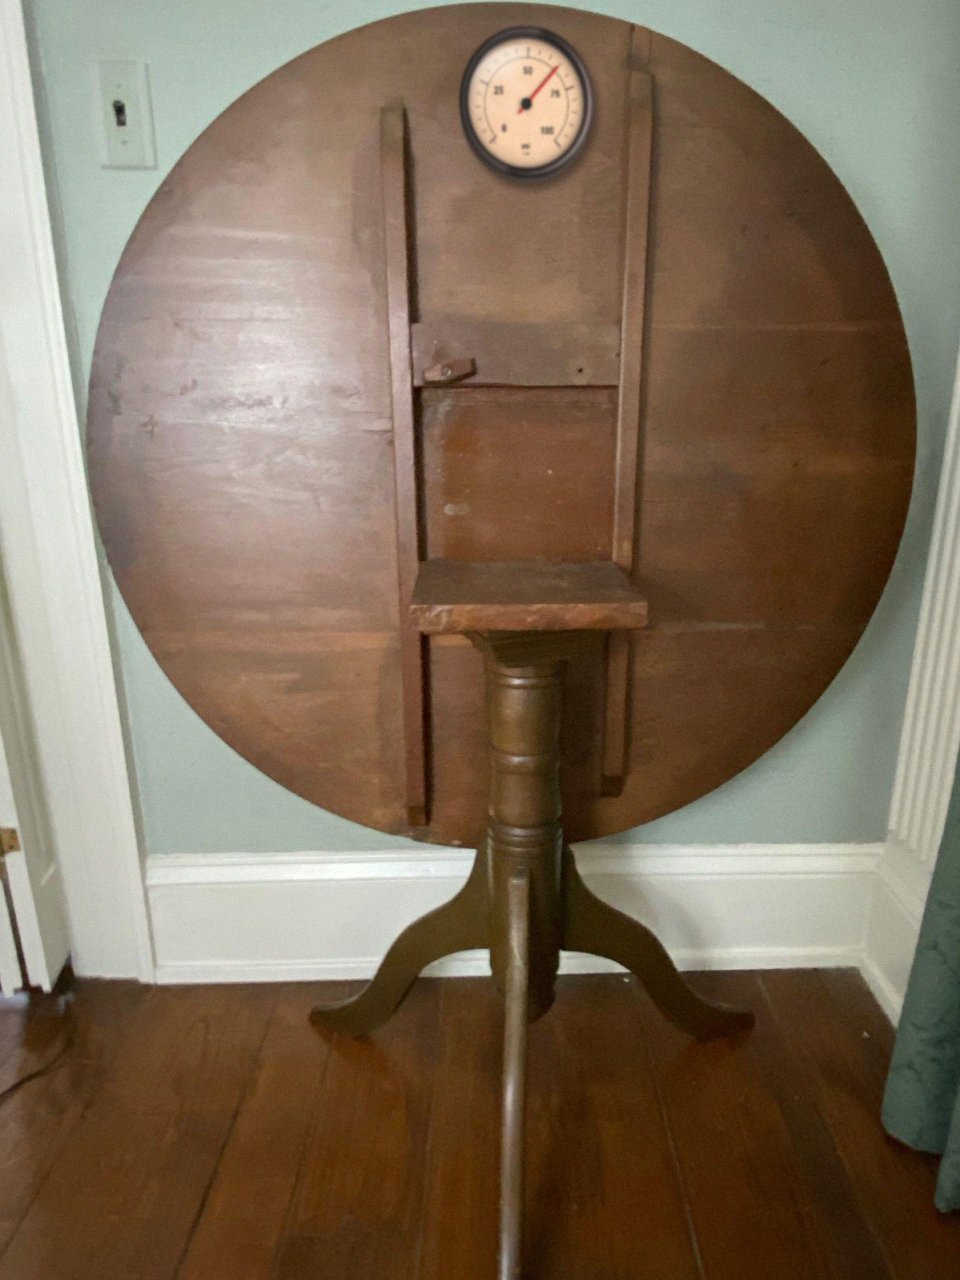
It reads **65** psi
